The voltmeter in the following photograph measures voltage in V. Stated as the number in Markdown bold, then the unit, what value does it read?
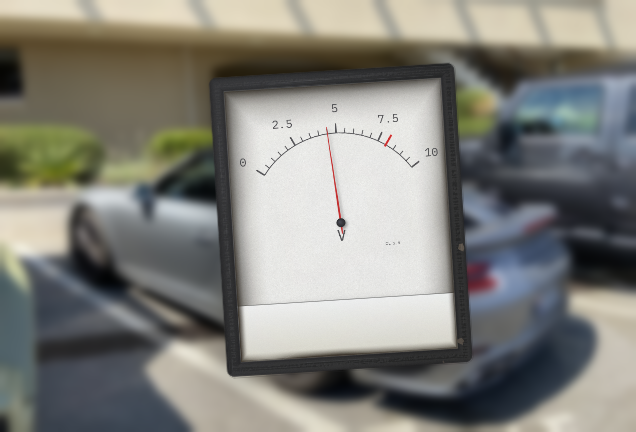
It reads **4.5** V
